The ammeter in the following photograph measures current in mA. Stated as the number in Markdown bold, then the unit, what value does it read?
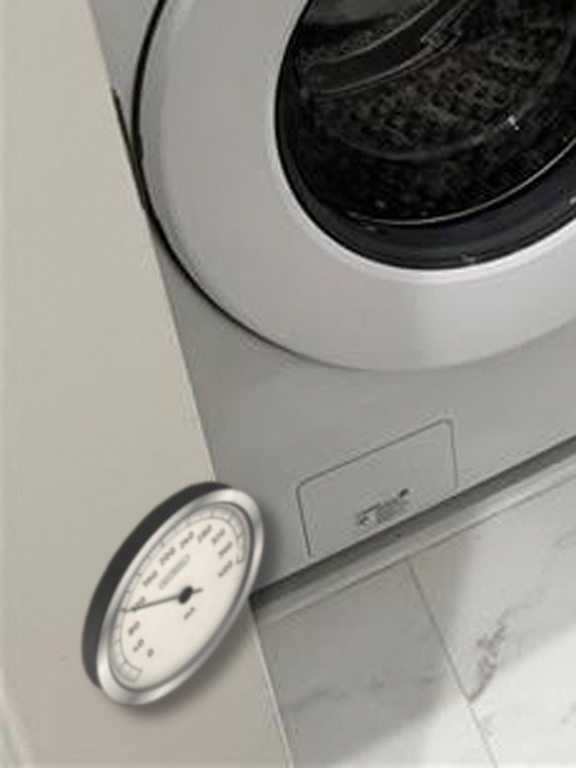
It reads **120** mA
